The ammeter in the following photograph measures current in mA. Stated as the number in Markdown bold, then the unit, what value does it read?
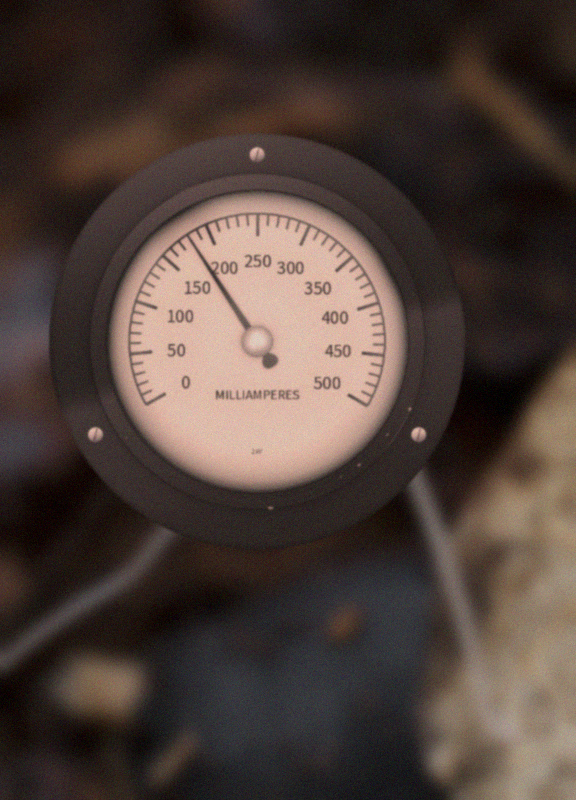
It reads **180** mA
